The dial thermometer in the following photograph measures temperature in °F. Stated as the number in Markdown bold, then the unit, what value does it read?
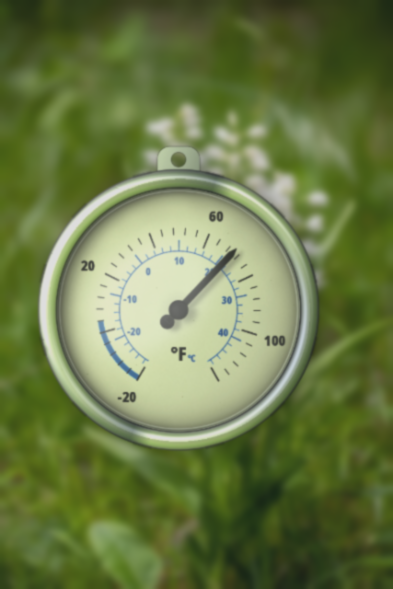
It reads **70** °F
